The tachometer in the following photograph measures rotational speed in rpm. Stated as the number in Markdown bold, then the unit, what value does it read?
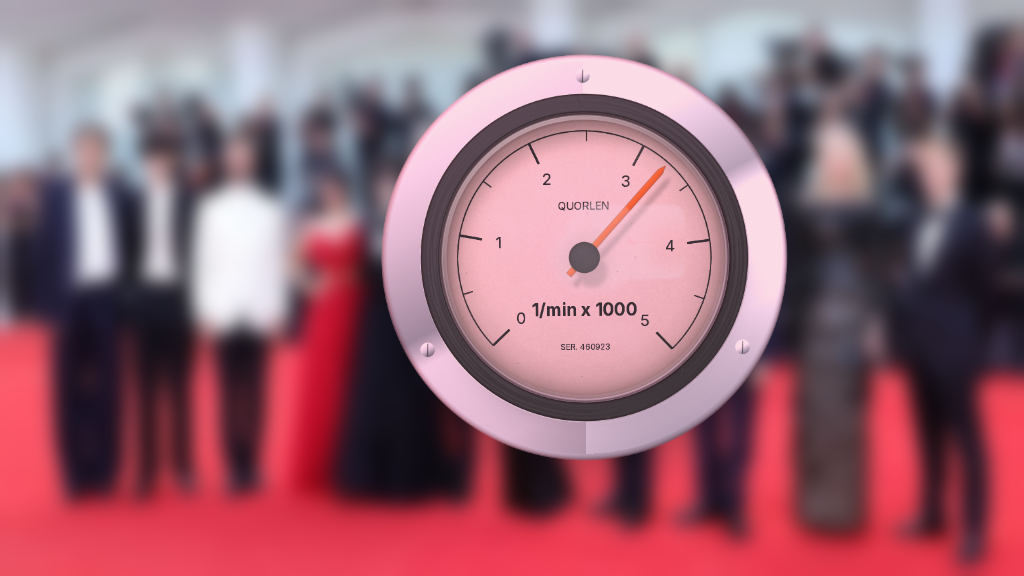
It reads **3250** rpm
